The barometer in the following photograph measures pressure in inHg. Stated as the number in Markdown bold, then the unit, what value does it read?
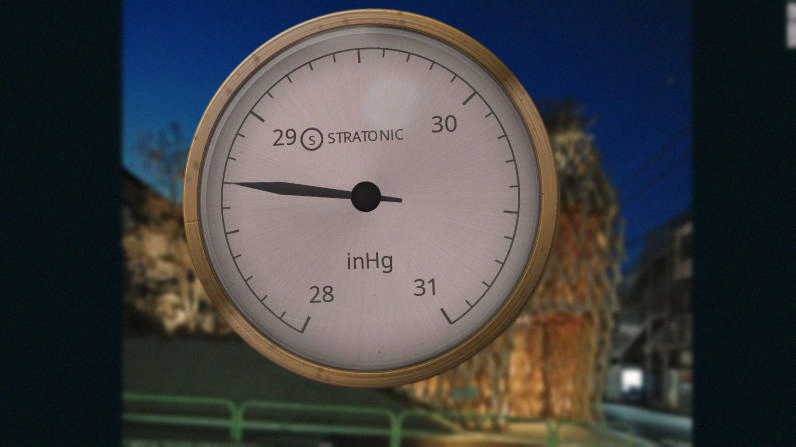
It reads **28.7** inHg
